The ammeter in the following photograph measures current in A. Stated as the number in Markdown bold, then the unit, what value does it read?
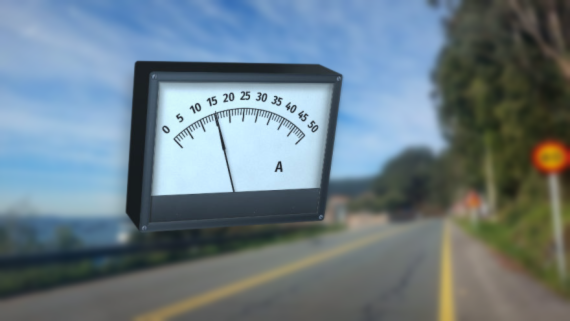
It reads **15** A
